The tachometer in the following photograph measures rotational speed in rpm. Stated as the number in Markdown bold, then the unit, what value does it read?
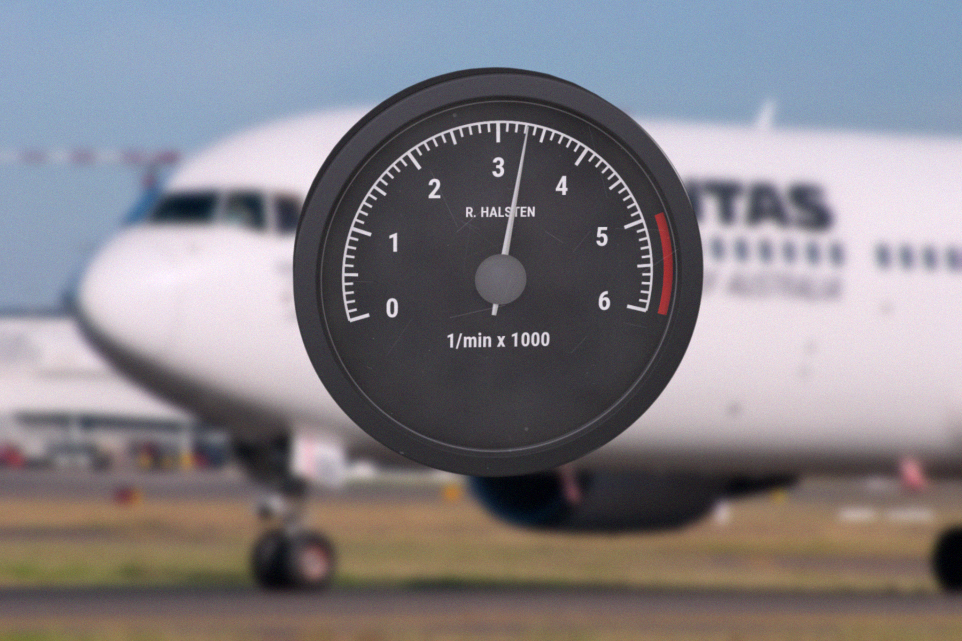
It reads **3300** rpm
